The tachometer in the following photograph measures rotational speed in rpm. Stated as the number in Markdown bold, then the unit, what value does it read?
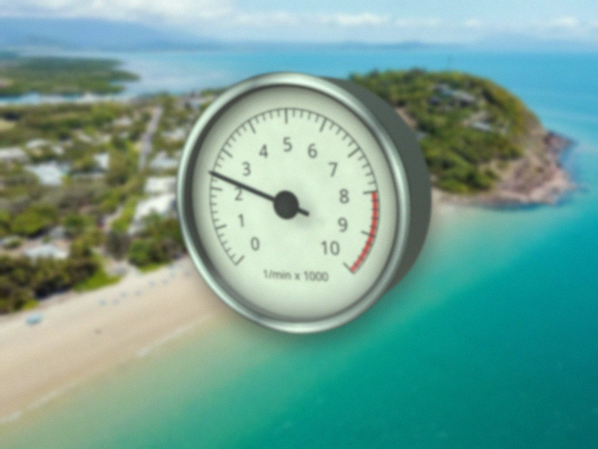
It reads **2400** rpm
